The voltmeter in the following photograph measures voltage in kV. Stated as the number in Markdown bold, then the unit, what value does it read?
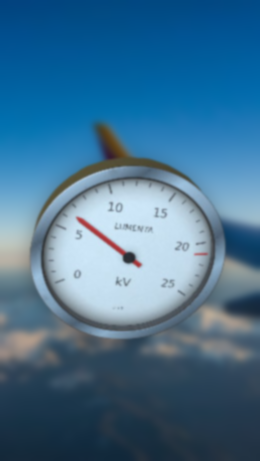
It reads **6.5** kV
